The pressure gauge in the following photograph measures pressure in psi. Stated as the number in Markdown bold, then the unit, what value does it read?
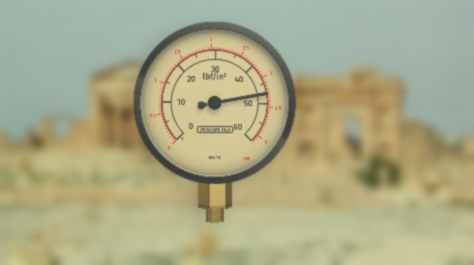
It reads **47.5** psi
